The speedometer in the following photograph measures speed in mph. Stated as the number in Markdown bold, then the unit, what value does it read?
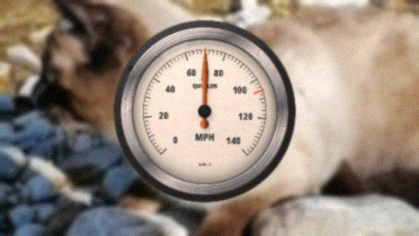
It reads **70** mph
